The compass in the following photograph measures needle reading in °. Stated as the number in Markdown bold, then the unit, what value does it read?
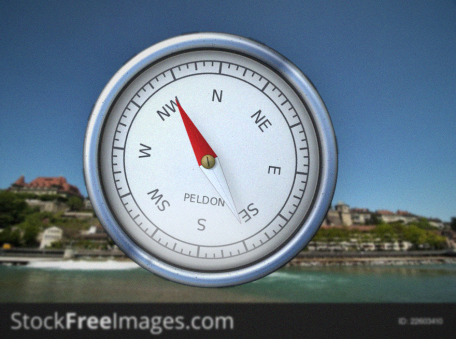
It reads **325** °
